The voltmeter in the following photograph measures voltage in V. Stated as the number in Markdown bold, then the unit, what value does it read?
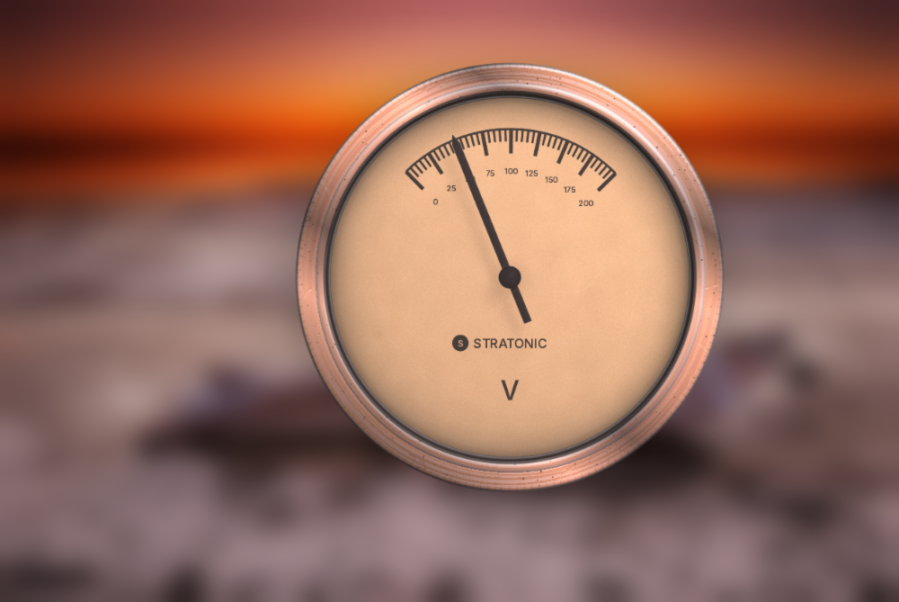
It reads **50** V
